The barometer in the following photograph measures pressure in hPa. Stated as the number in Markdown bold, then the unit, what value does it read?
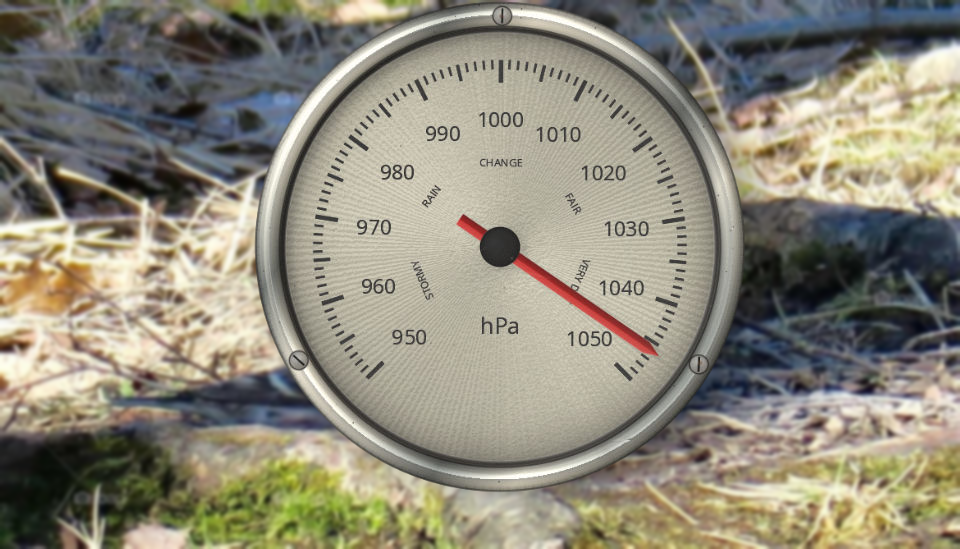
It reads **1046** hPa
